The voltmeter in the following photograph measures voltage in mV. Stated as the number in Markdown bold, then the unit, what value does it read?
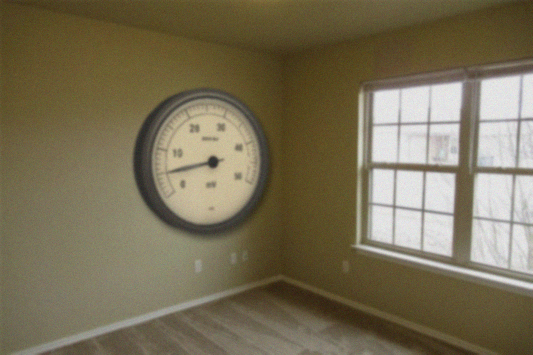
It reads **5** mV
